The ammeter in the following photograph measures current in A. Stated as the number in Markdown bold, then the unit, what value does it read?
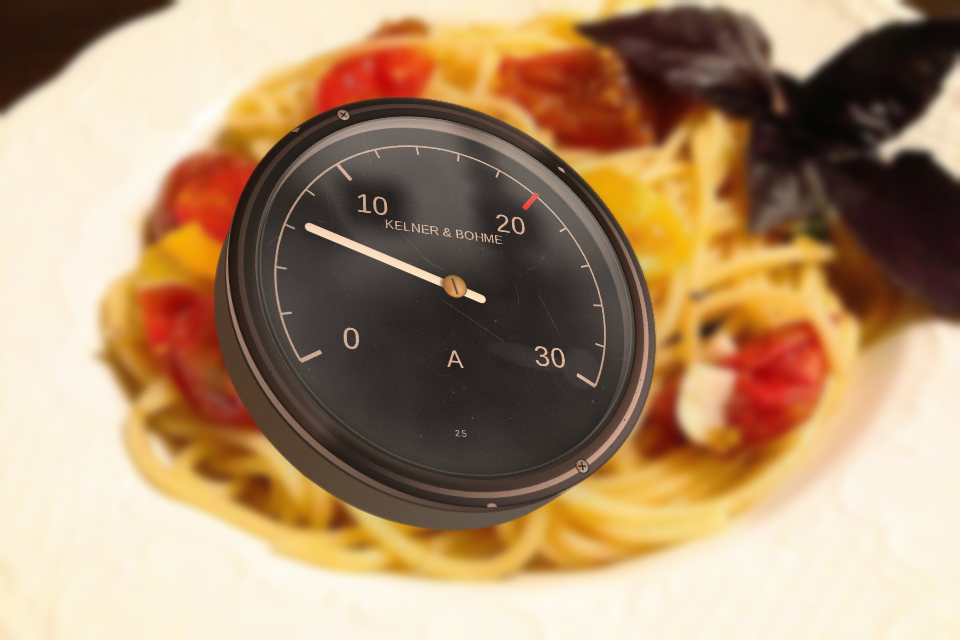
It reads **6** A
